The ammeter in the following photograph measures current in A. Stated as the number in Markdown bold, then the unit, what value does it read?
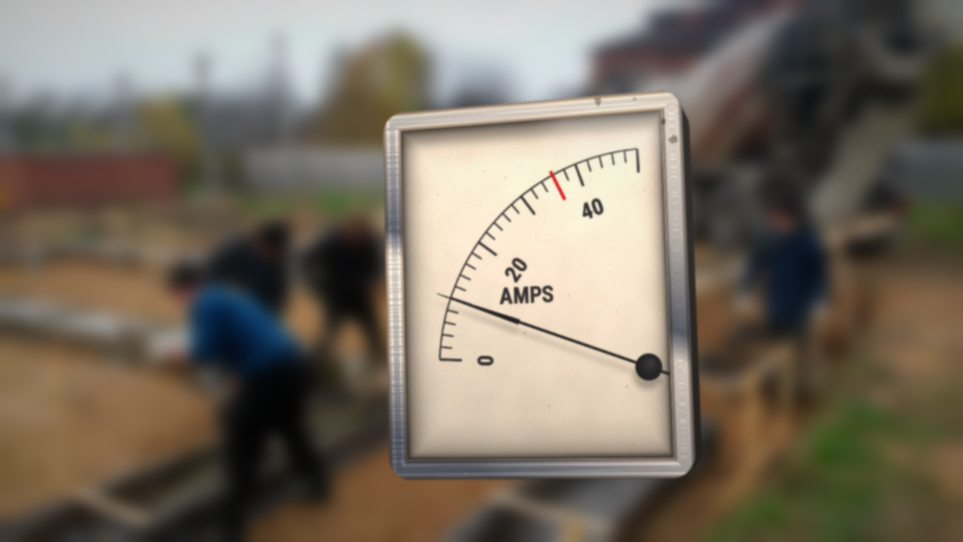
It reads **10** A
